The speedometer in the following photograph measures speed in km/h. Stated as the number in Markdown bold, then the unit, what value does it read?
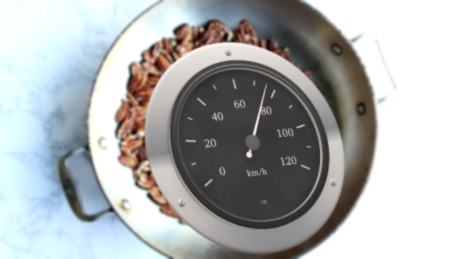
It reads **75** km/h
